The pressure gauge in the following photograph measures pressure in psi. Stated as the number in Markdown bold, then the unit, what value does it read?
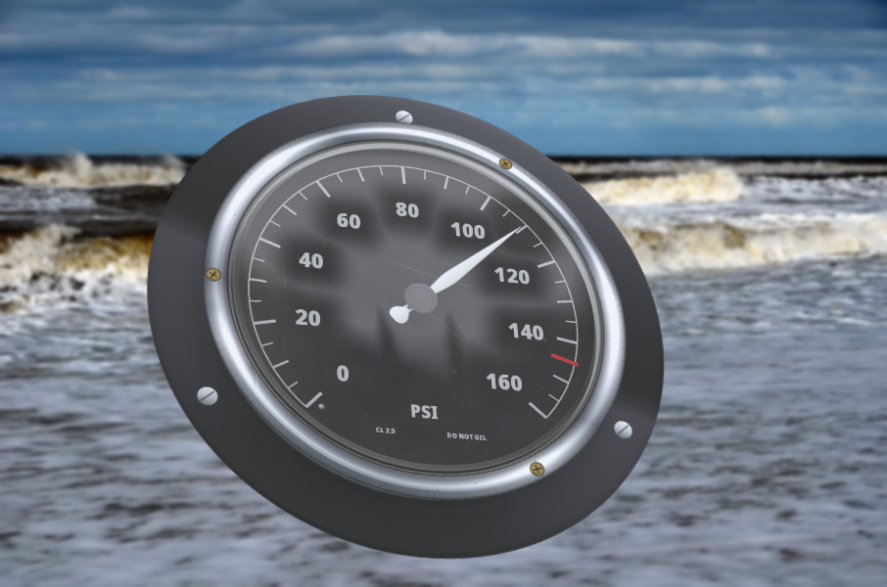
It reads **110** psi
